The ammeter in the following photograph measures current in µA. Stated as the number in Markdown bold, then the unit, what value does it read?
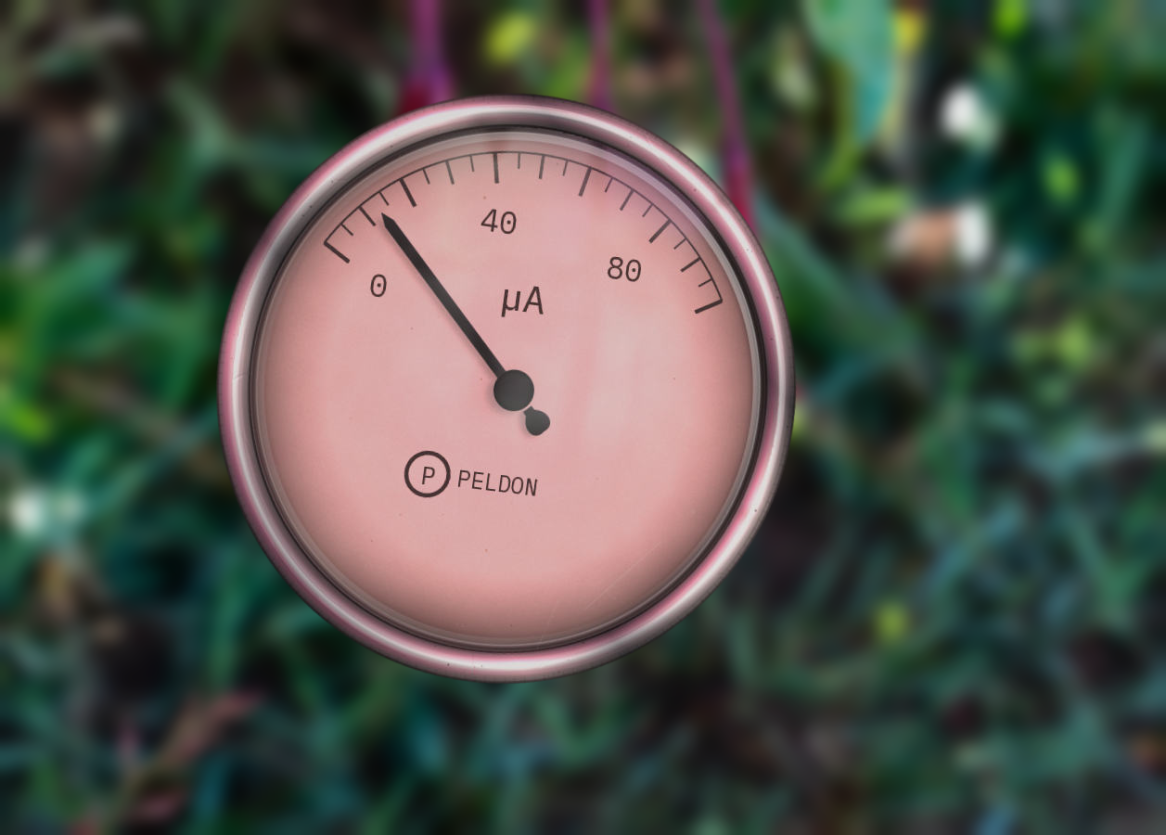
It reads **12.5** µA
